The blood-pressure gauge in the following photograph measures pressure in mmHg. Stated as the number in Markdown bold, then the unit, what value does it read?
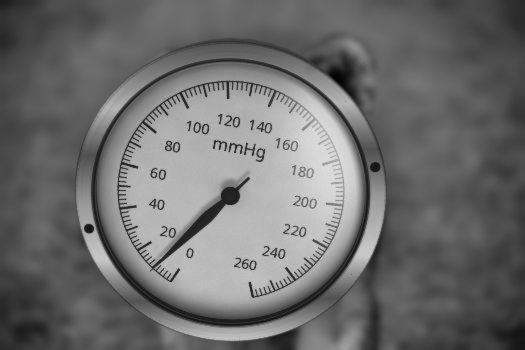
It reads **10** mmHg
